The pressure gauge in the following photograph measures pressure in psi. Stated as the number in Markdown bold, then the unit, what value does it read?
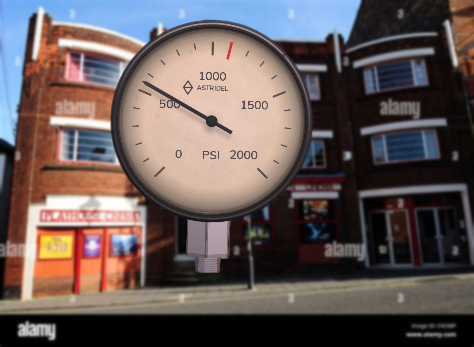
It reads **550** psi
